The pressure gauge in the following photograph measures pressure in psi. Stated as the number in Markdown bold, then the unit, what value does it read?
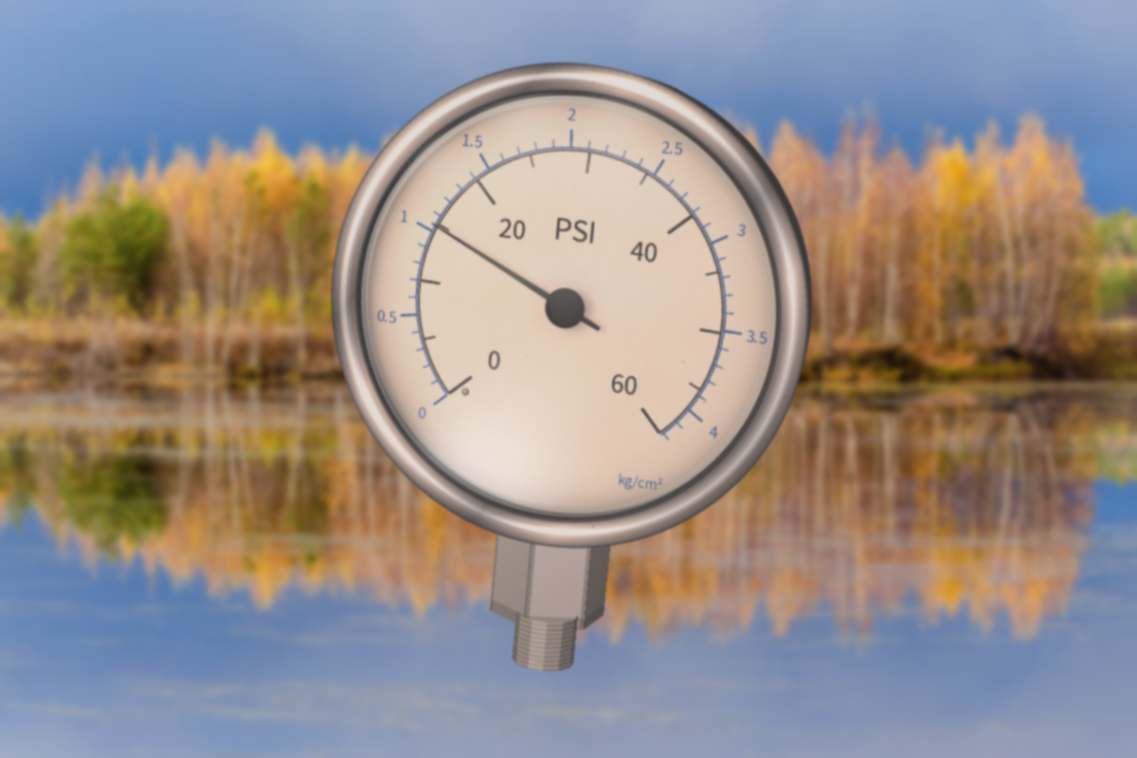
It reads **15** psi
